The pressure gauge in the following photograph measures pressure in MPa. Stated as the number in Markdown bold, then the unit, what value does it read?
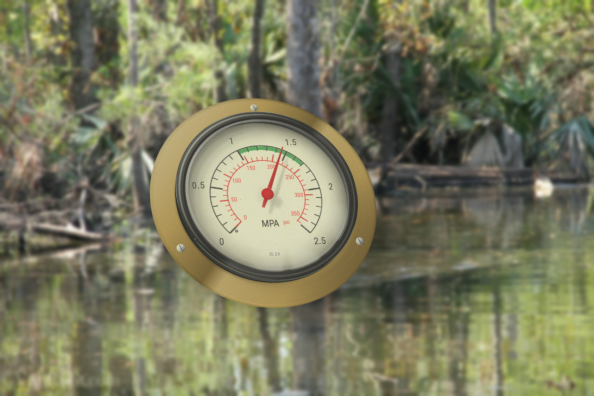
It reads **1.45** MPa
